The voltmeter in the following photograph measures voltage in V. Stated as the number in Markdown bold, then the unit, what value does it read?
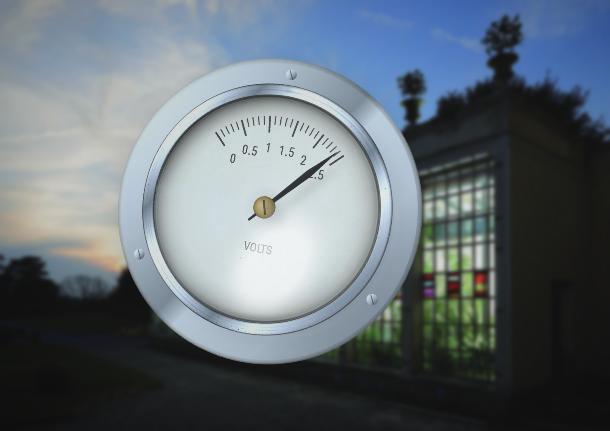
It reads **2.4** V
